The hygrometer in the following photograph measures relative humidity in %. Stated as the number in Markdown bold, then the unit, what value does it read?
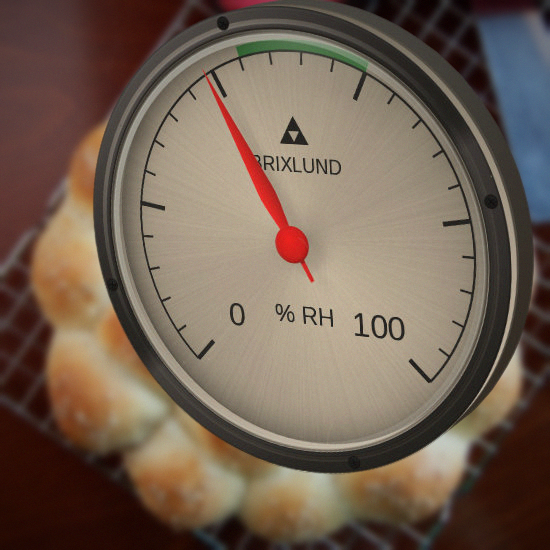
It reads **40** %
